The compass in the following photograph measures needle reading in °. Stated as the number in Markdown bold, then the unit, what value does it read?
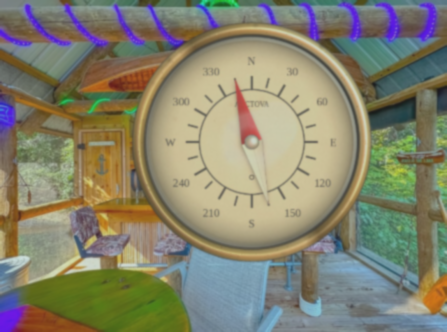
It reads **345** °
